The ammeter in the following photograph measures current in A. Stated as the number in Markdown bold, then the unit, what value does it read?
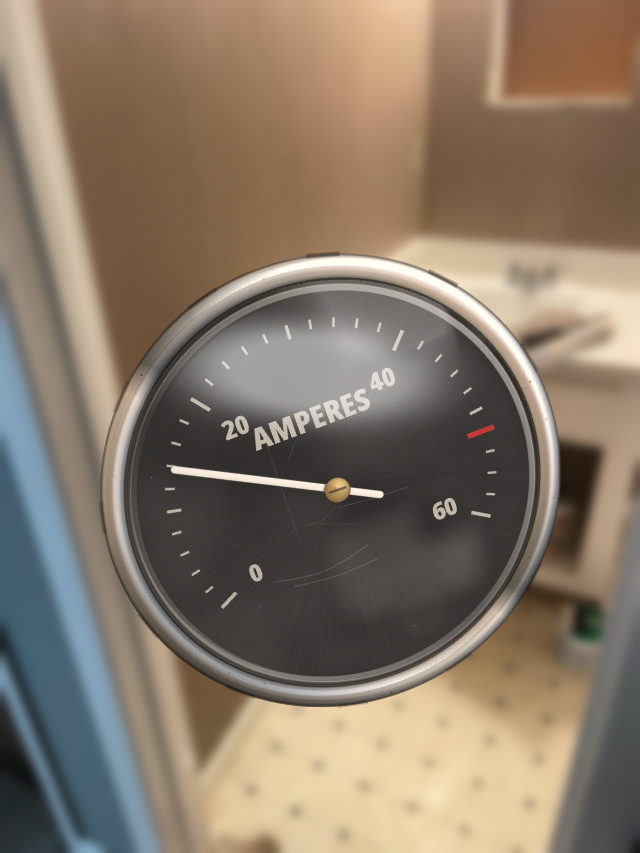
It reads **14** A
